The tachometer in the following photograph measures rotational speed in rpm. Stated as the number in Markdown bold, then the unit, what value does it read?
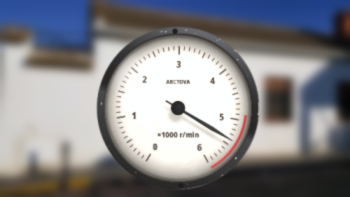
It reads **5400** rpm
